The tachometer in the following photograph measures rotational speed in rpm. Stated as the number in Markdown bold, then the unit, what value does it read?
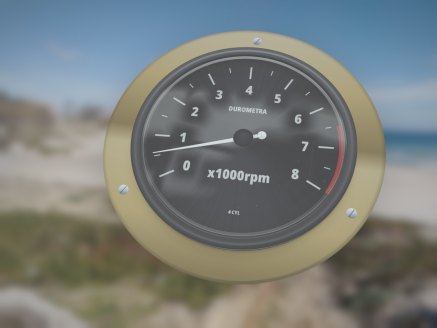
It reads **500** rpm
